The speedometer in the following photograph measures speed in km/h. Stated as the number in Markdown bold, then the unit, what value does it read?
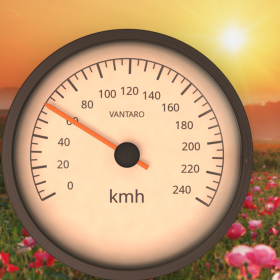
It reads **60** km/h
